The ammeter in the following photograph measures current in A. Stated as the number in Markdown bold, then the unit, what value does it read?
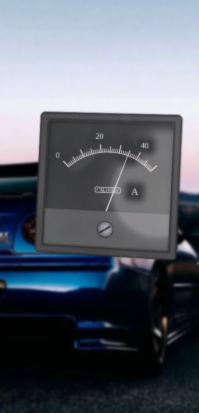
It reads **35** A
